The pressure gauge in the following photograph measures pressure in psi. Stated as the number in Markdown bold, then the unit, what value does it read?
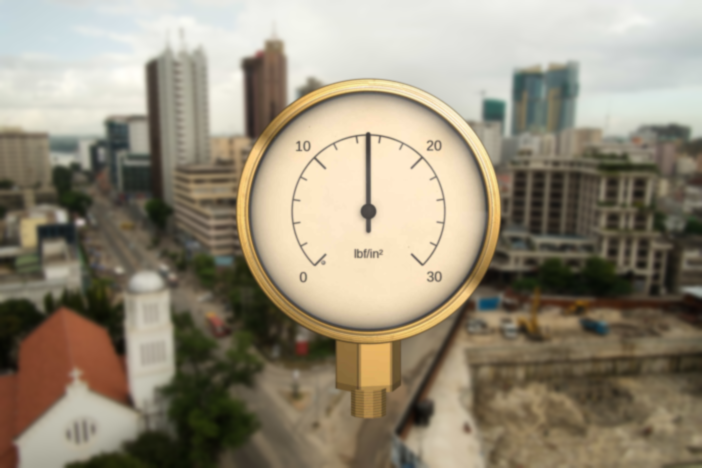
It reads **15** psi
